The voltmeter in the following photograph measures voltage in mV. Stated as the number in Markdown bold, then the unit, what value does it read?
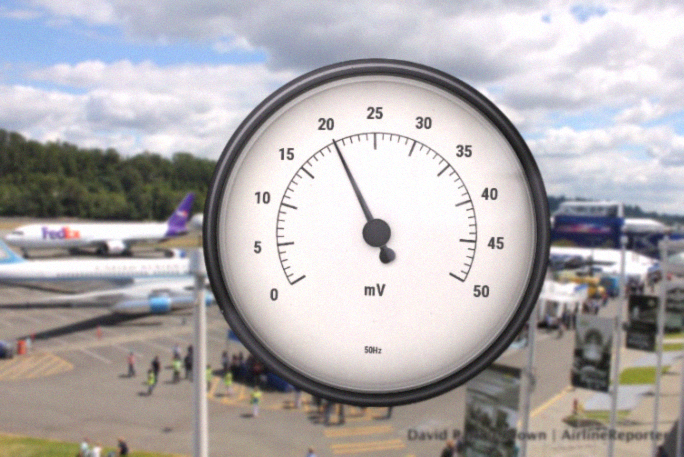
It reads **20** mV
